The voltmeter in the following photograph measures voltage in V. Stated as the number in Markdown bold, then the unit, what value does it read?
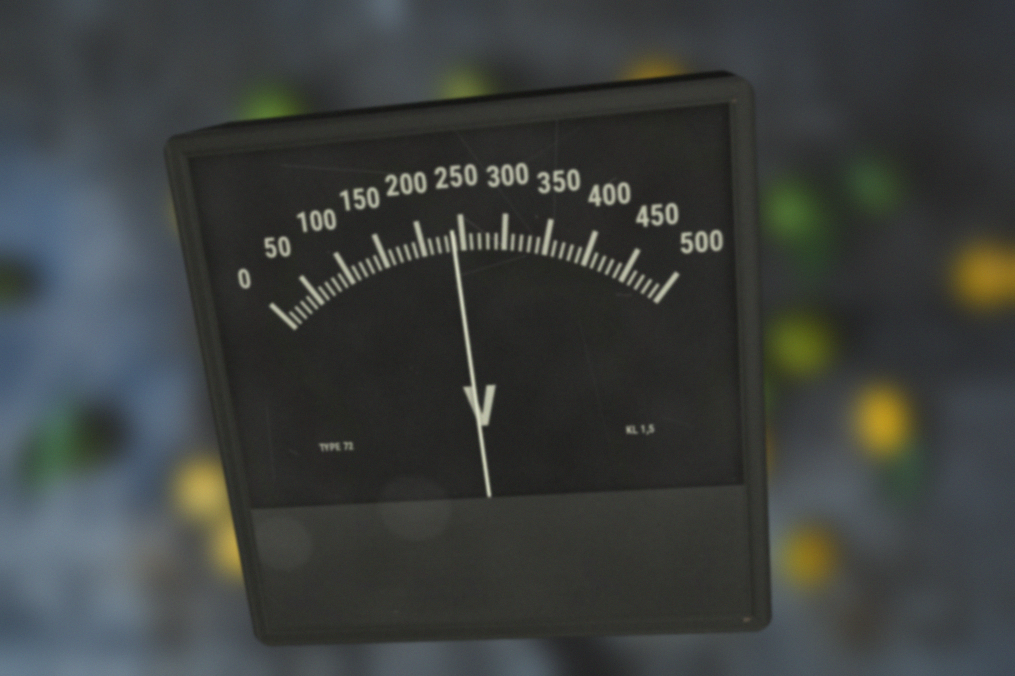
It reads **240** V
